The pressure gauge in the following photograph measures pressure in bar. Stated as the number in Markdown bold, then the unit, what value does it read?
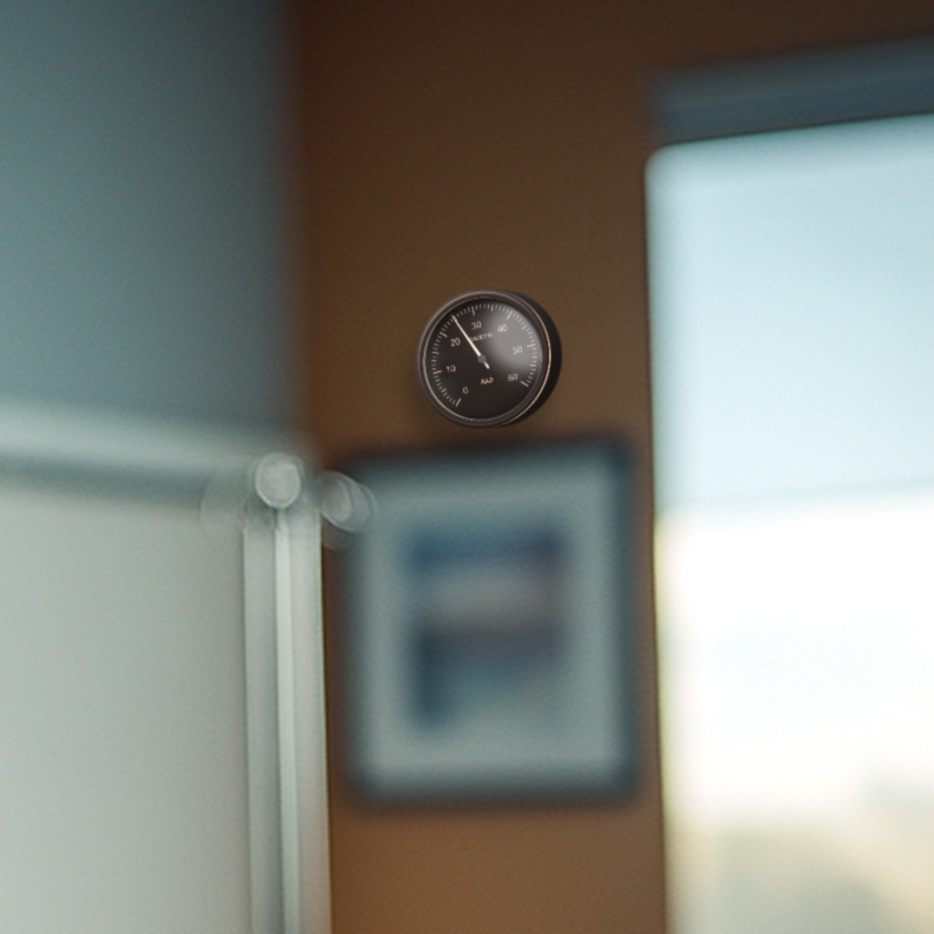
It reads **25** bar
